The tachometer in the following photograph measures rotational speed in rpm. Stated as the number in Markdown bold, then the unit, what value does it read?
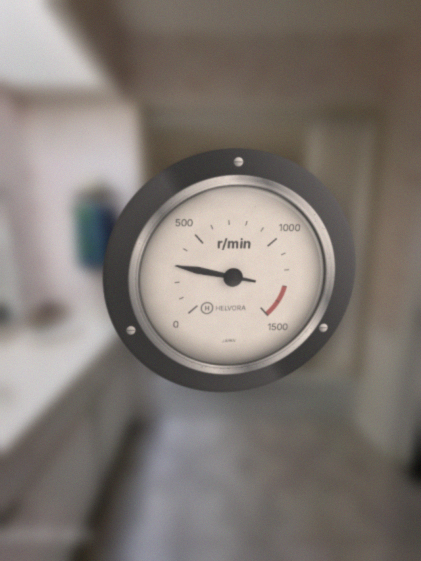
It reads **300** rpm
